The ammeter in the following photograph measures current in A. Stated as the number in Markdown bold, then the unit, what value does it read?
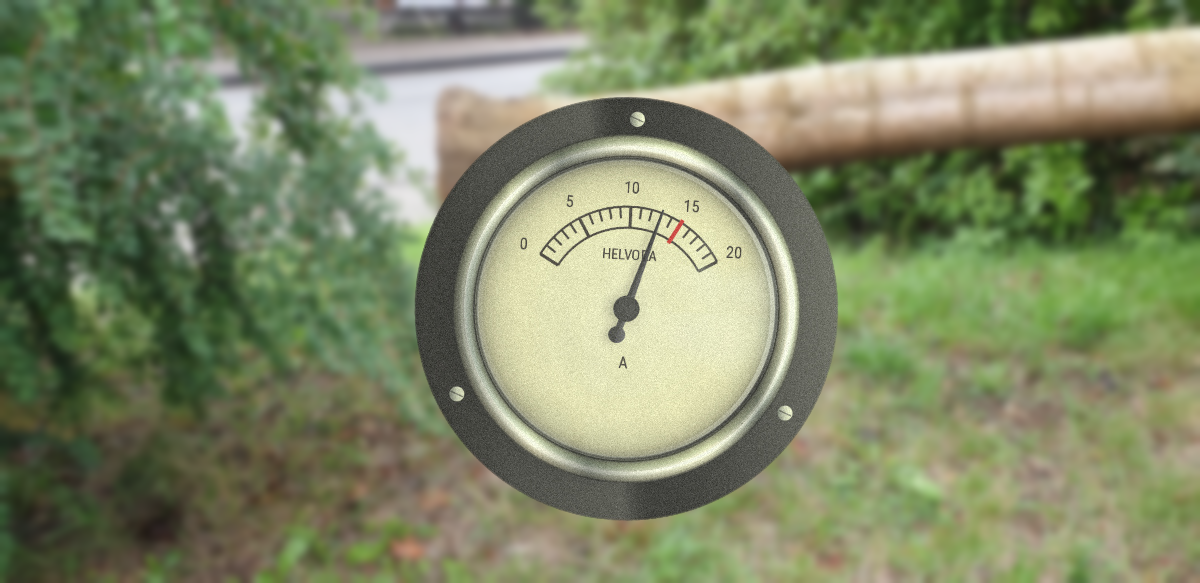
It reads **13** A
